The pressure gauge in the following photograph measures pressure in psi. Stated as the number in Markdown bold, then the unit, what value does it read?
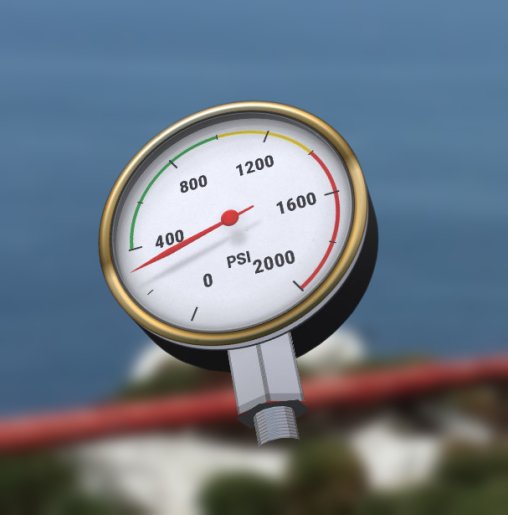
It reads **300** psi
